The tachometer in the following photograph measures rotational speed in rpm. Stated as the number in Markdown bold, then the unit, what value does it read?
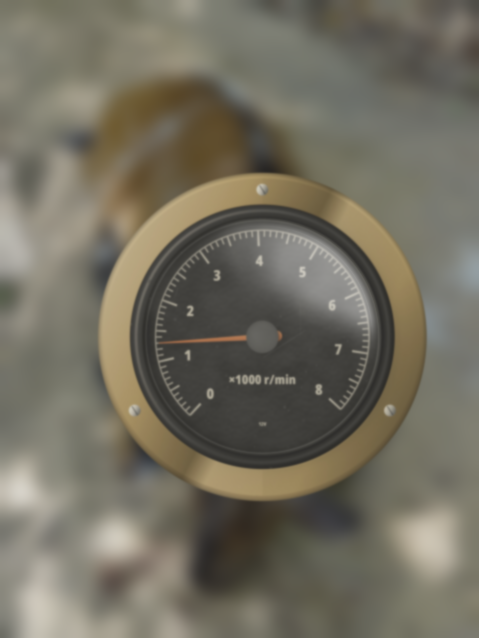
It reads **1300** rpm
